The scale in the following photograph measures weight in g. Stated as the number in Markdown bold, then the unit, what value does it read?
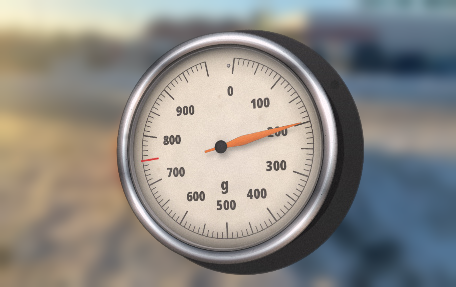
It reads **200** g
